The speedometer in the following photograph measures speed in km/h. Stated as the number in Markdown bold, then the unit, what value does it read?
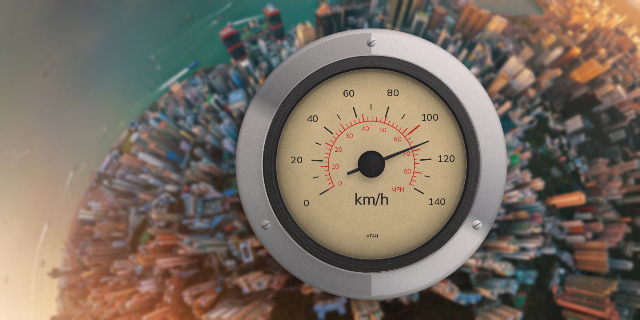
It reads **110** km/h
